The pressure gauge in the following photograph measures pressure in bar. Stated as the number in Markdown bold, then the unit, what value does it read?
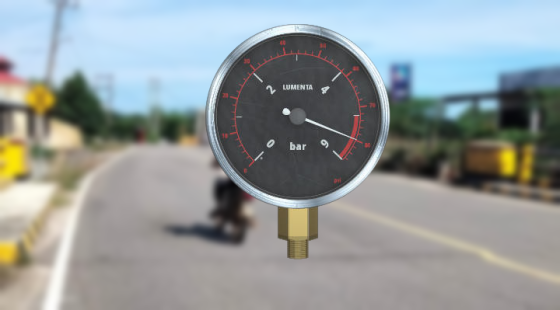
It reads **5.5** bar
